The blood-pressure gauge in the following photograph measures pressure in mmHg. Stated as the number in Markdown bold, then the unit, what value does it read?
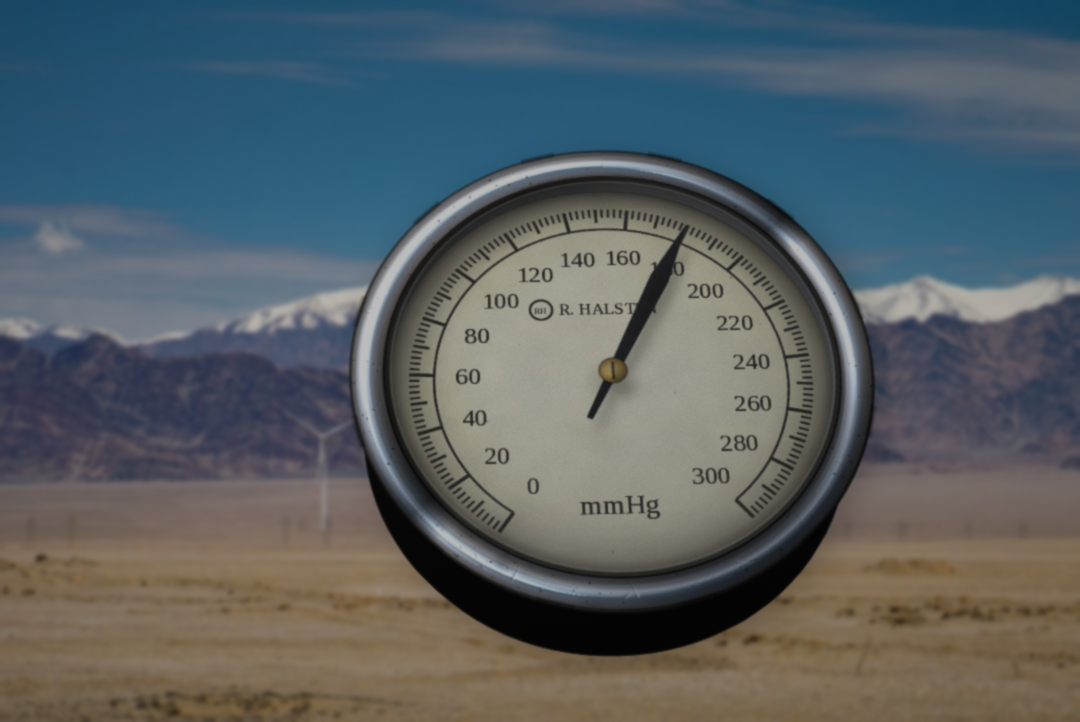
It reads **180** mmHg
